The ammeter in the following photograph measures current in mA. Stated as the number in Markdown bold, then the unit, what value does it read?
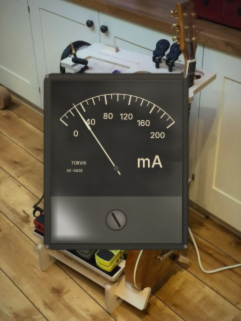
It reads **30** mA
